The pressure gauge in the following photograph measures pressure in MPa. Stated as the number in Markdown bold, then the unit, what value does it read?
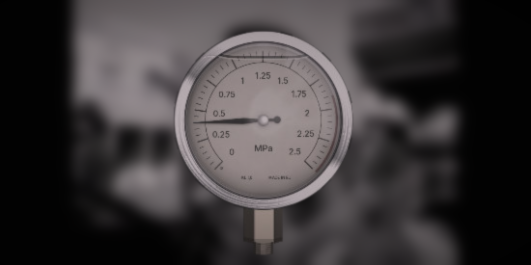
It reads **0.4** MPa
